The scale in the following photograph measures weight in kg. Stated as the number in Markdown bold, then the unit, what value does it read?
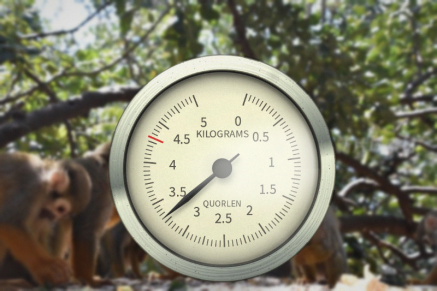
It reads **3.3** kg
